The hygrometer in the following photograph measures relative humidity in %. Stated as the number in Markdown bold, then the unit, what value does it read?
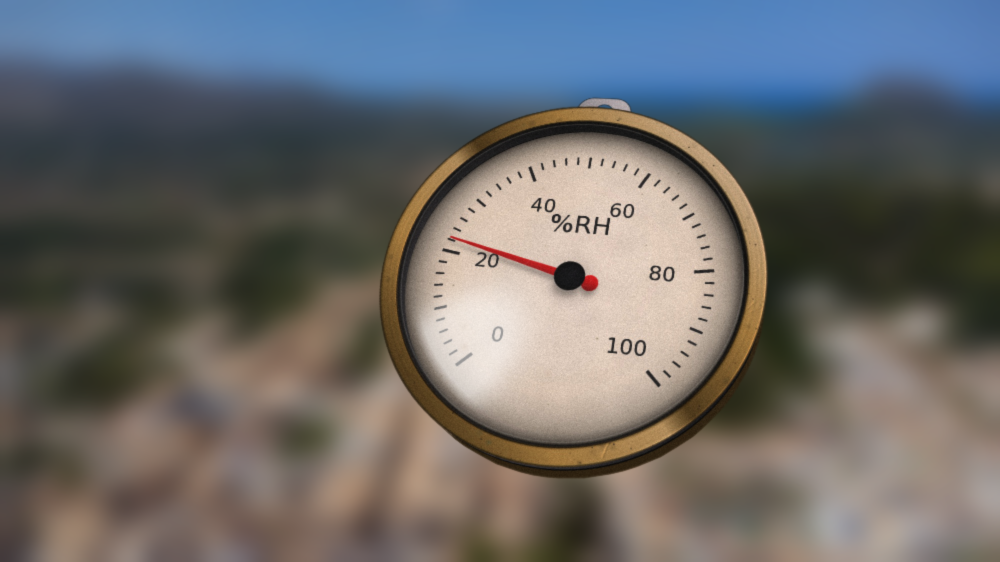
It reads **22** %
